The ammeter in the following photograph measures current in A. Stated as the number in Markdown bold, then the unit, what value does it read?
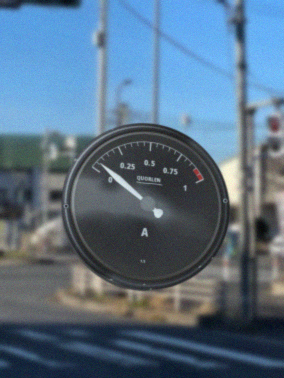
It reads **0.05** A
